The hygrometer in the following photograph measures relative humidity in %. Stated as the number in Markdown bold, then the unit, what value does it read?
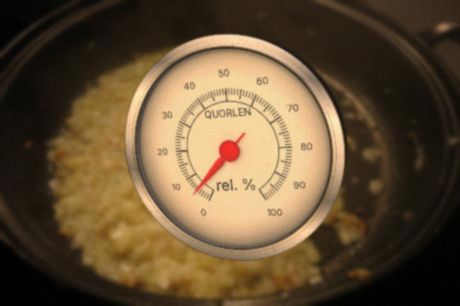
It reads **5** %
